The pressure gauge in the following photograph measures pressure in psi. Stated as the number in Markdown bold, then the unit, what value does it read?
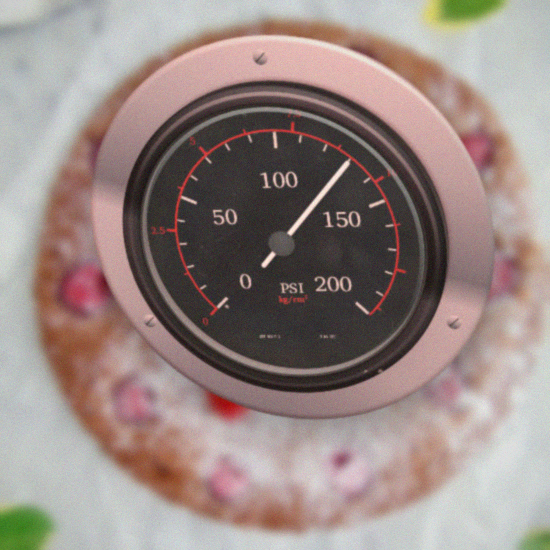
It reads **130** psi
